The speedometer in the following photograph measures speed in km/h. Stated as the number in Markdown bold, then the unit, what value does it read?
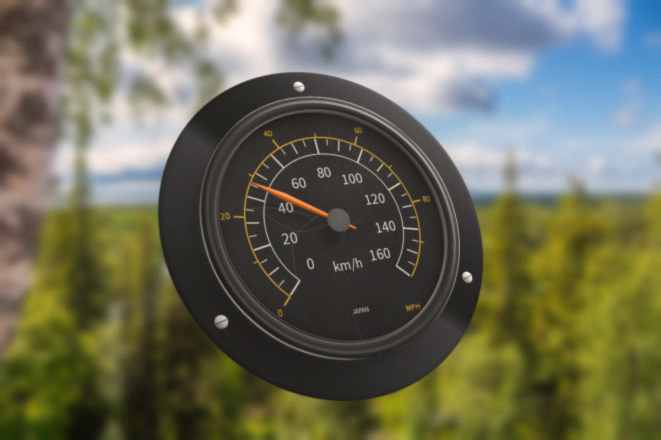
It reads **45** km/h
